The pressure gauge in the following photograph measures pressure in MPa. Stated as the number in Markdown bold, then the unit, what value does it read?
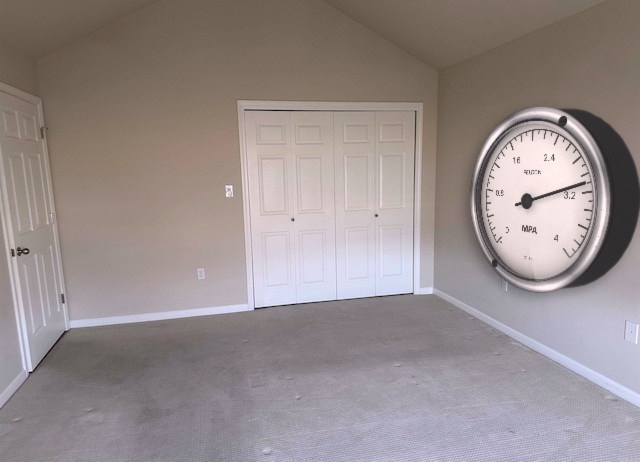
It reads **3.1** MPa
